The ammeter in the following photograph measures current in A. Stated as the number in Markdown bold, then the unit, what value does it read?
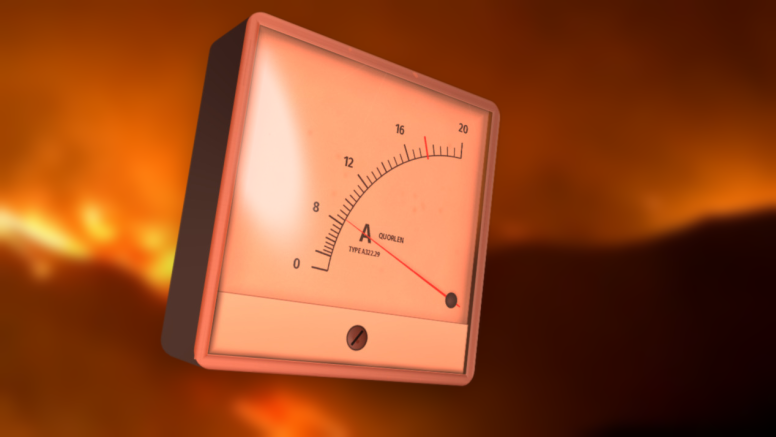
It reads **8.5** A
